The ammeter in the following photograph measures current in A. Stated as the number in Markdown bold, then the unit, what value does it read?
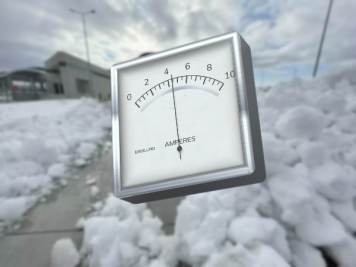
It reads **4.5** A
